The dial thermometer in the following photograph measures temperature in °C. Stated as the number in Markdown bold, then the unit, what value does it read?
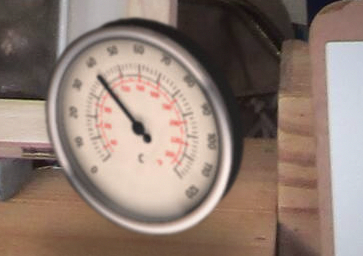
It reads **40** °C
